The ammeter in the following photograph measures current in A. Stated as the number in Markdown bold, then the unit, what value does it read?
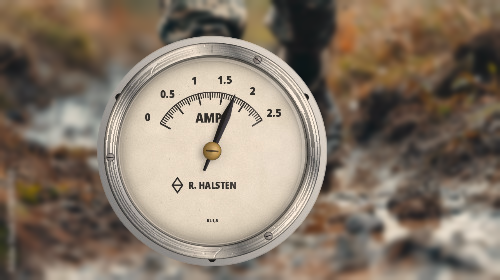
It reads **1.75** A
